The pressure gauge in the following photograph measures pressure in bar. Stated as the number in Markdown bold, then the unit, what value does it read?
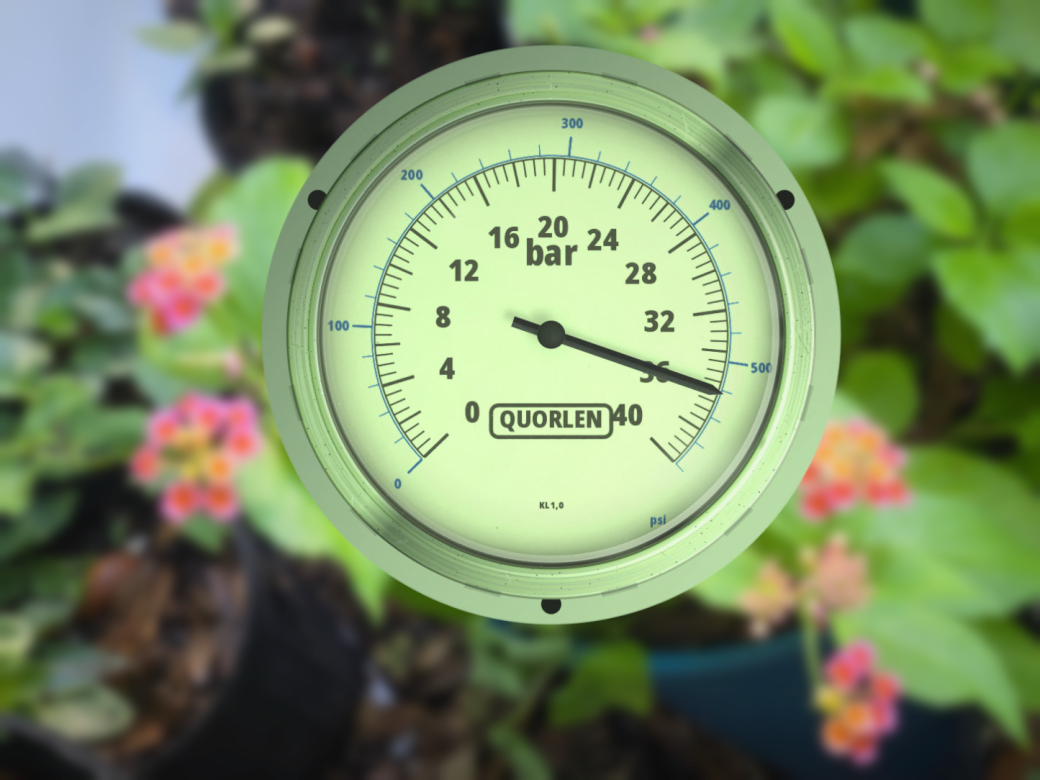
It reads **36** bar
